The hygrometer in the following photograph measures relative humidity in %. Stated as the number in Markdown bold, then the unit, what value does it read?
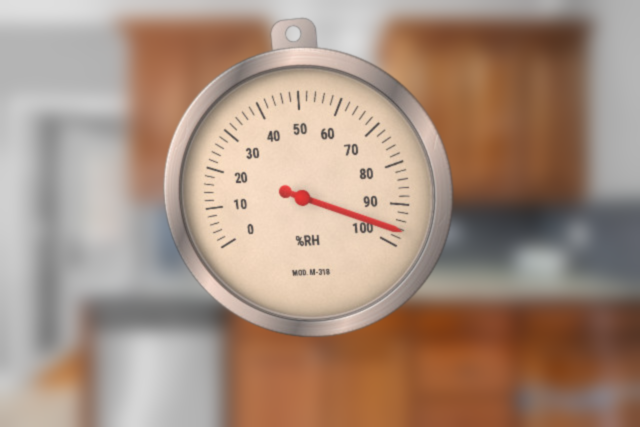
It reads **96** %
